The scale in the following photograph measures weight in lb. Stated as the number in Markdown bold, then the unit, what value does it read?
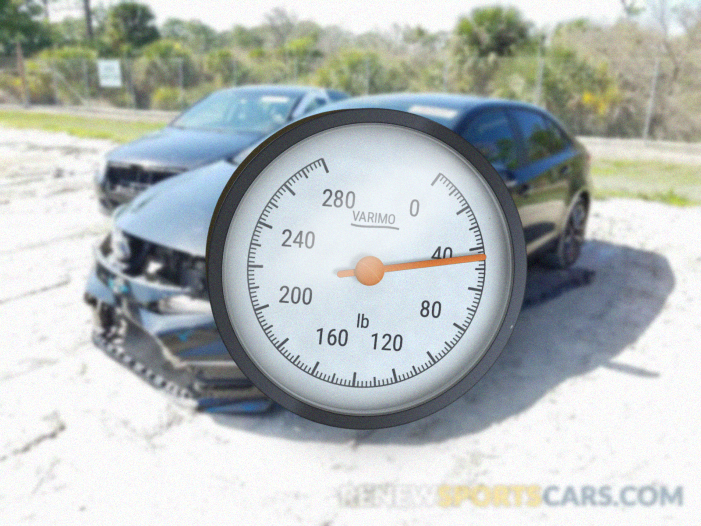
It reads **44** lb
